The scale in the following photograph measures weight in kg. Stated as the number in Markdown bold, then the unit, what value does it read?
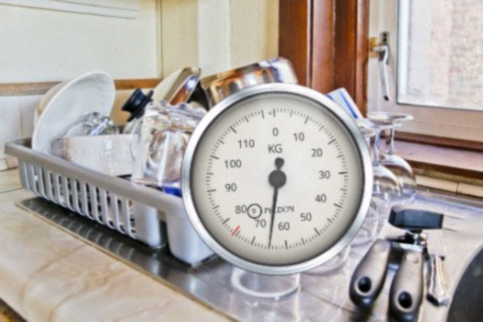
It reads **65** kg
